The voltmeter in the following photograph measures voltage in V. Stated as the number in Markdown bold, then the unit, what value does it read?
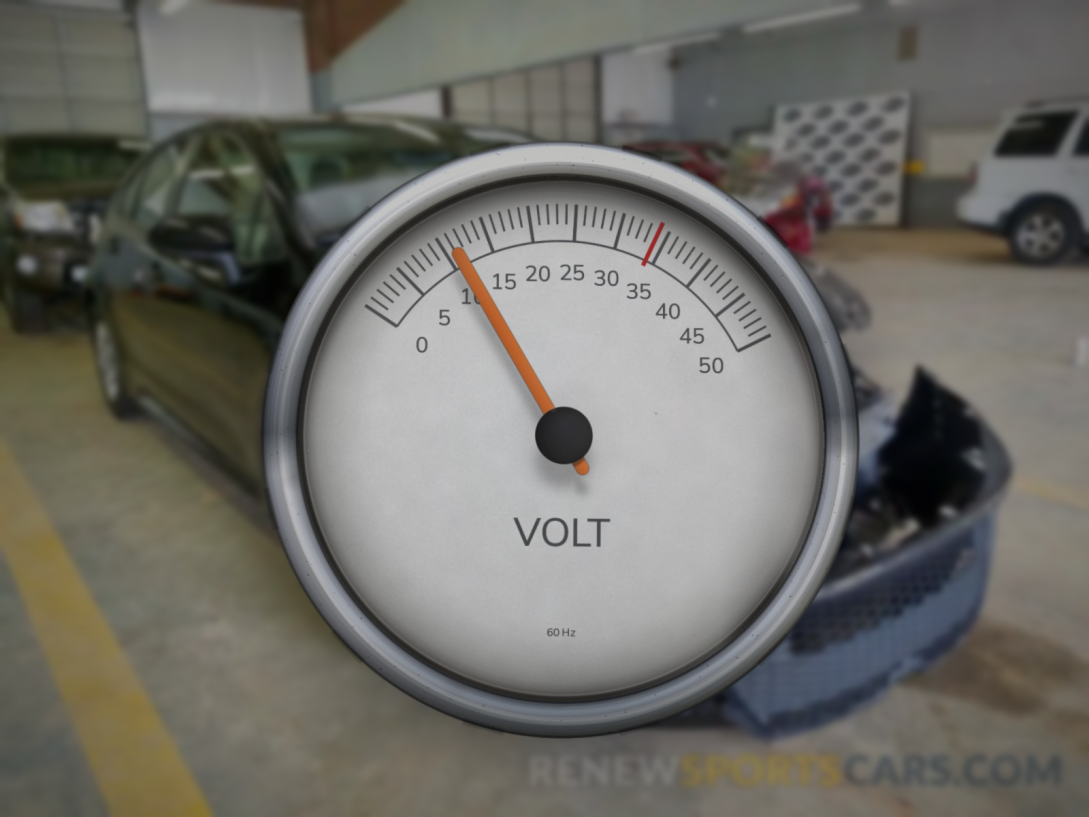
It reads **11** V
